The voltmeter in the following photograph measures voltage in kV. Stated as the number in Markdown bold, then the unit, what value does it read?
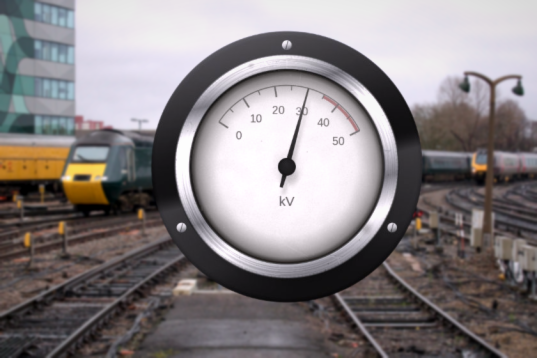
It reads **30** kV
